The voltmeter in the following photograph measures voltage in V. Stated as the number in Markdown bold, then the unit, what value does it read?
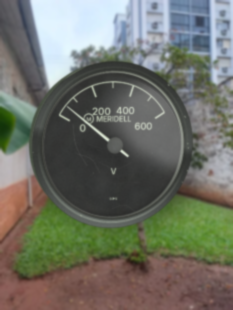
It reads **50** V
